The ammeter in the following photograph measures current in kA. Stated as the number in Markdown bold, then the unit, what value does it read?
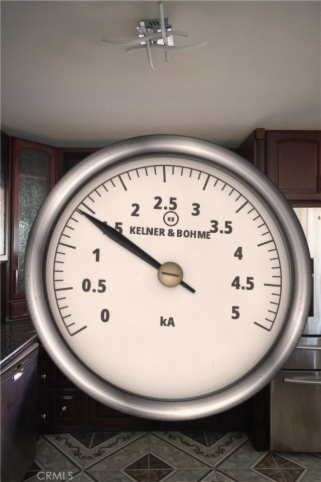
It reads **1.4** kA
